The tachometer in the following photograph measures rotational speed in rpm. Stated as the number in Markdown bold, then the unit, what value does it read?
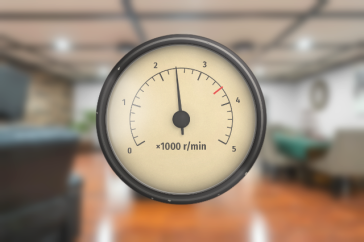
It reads **2400** rpm
